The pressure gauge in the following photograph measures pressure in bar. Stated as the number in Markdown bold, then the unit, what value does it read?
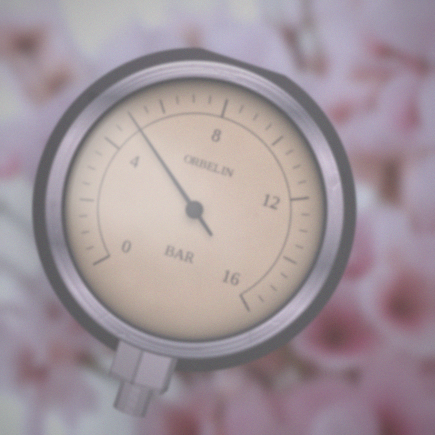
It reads **5** bar
